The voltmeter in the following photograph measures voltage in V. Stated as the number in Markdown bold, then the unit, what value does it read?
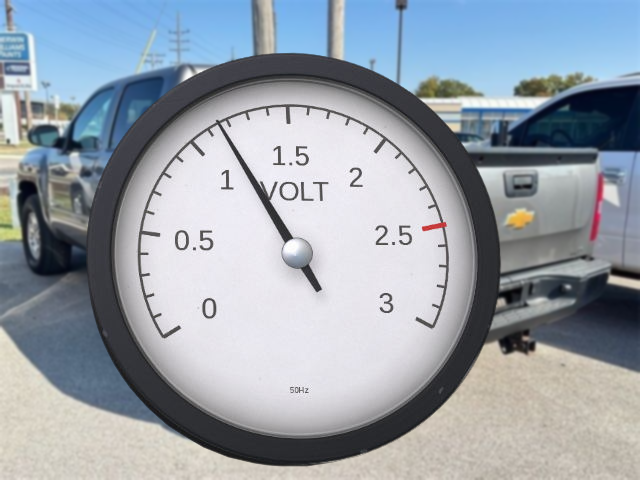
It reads **1.15** V
